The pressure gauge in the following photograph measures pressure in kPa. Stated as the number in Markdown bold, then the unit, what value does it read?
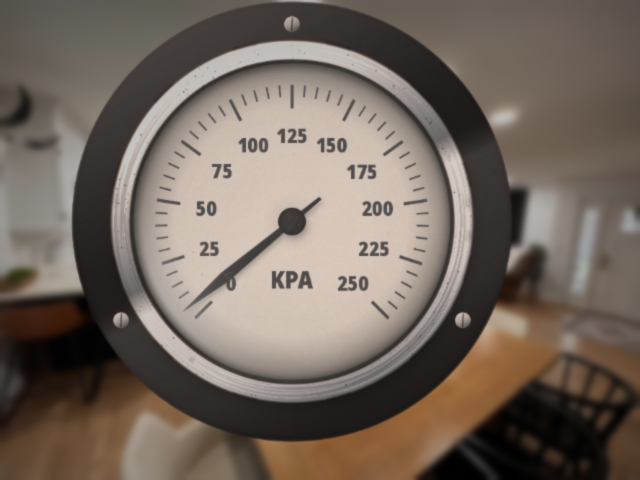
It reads **5** kPa
